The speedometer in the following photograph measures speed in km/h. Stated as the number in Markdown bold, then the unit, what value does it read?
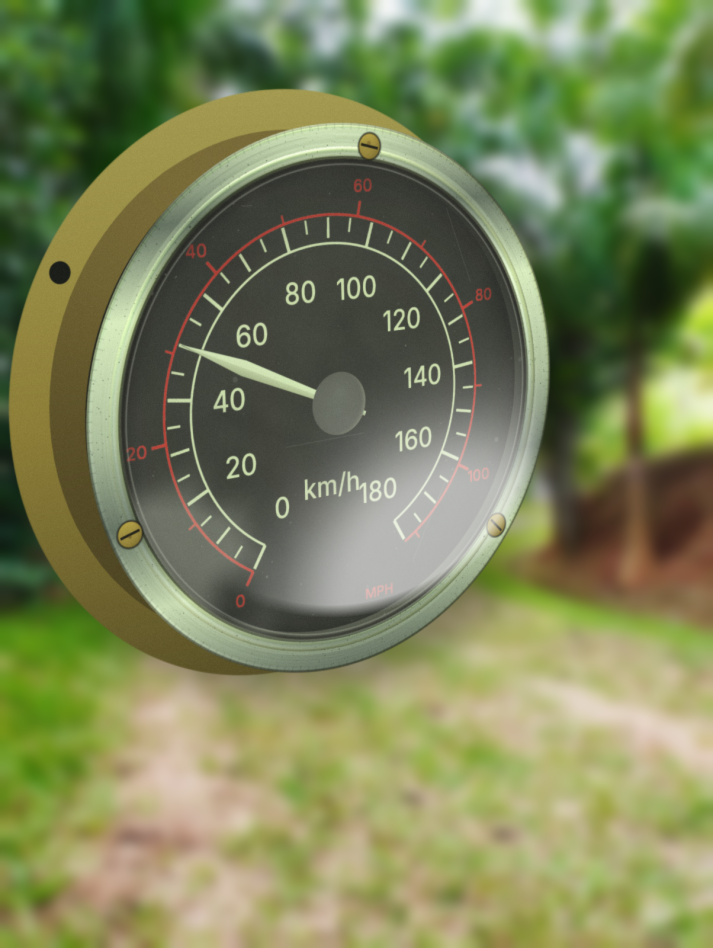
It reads **50** km/h
